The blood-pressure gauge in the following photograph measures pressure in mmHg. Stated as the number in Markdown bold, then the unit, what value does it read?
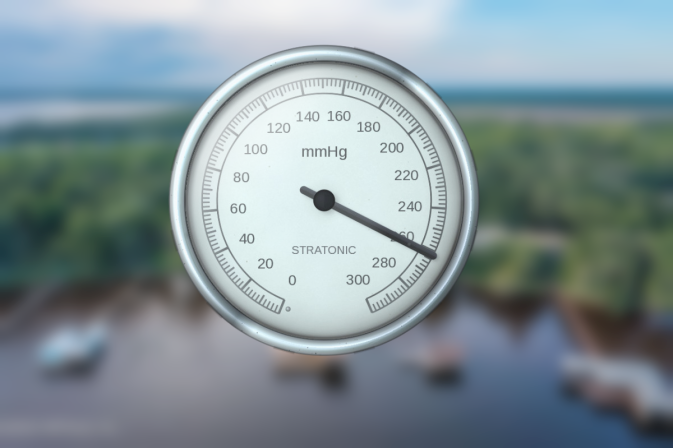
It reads **262** mmHg
